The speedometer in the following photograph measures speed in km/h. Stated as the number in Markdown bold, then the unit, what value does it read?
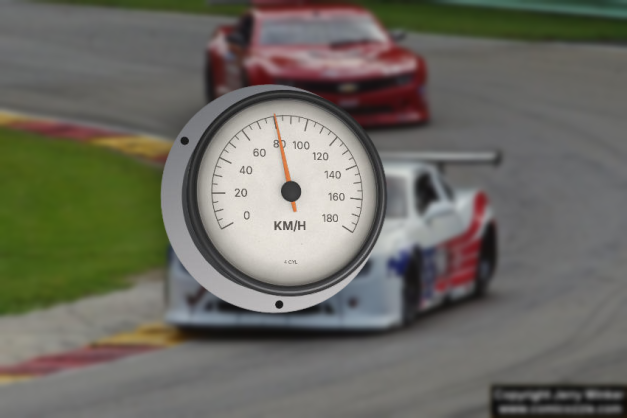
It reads **80** km/h
